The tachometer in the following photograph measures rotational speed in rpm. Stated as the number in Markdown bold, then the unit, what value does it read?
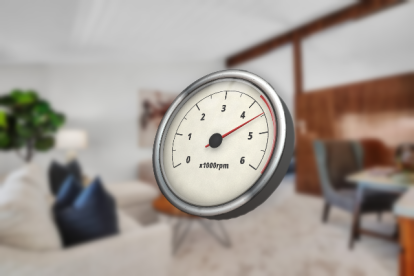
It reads **4500** rpm
